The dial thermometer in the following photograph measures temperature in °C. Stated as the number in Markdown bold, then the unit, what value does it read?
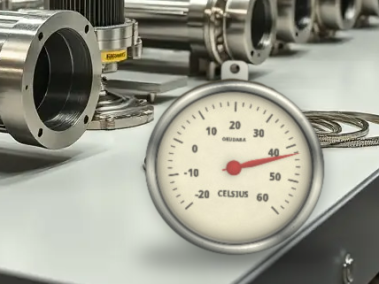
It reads **42** °C
